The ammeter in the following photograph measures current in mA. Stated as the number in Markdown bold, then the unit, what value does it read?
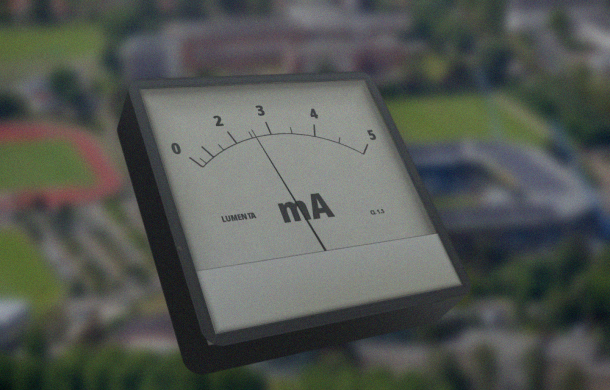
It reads **2.5** mA
